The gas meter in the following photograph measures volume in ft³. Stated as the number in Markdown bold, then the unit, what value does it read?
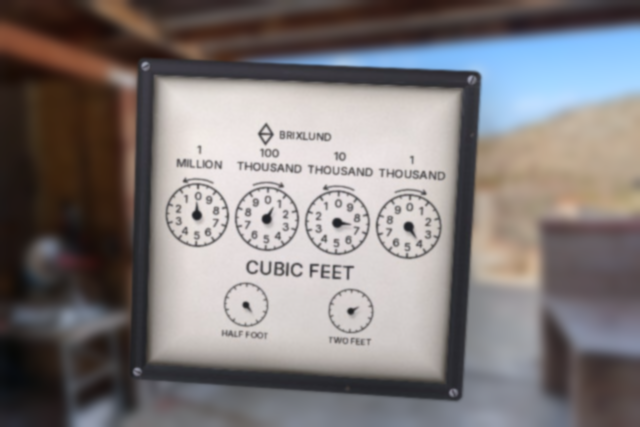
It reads **7400** ft³
